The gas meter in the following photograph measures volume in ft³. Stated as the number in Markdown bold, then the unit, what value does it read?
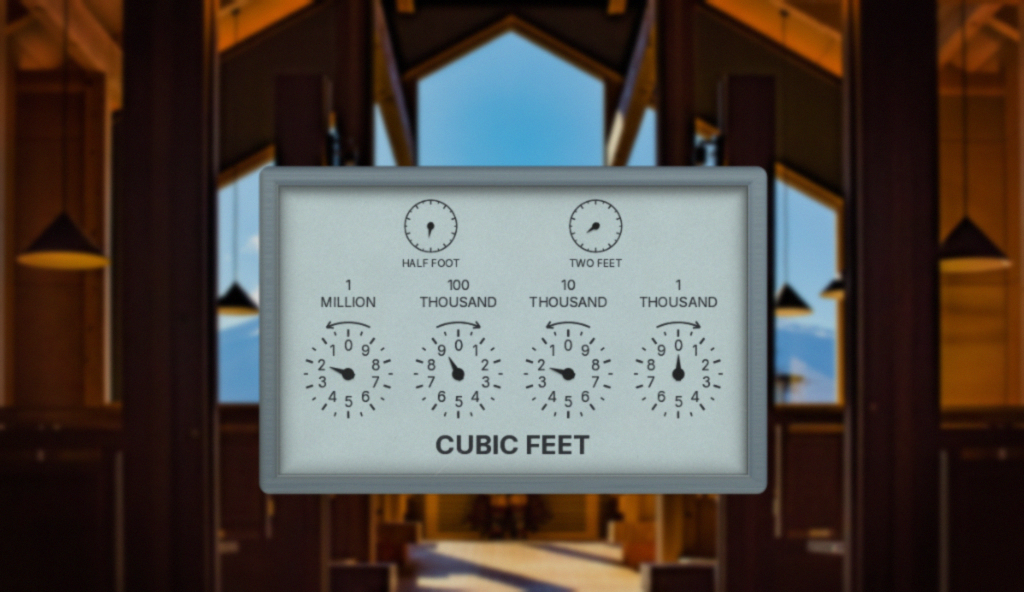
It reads **192000** ft³
